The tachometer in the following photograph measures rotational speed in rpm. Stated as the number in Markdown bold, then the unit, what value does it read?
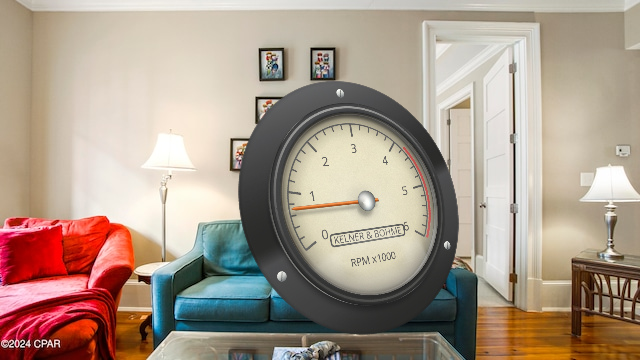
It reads **700** rpm
